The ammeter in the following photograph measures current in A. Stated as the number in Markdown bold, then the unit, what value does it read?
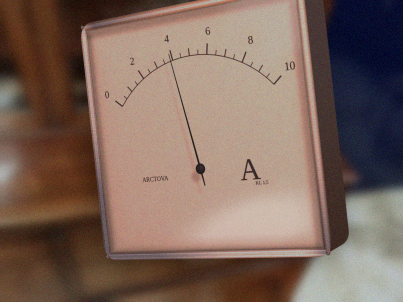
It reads **4** A
